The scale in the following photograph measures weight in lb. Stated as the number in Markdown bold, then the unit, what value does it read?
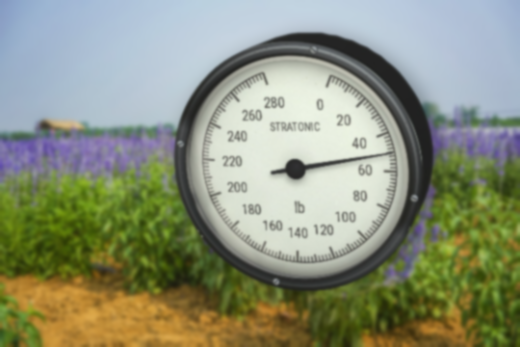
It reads **50** lb
